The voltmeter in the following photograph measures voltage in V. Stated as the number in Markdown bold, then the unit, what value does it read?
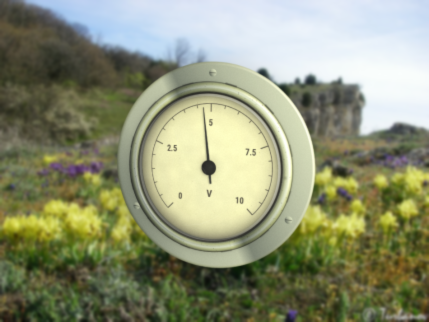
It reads **4.75** V
